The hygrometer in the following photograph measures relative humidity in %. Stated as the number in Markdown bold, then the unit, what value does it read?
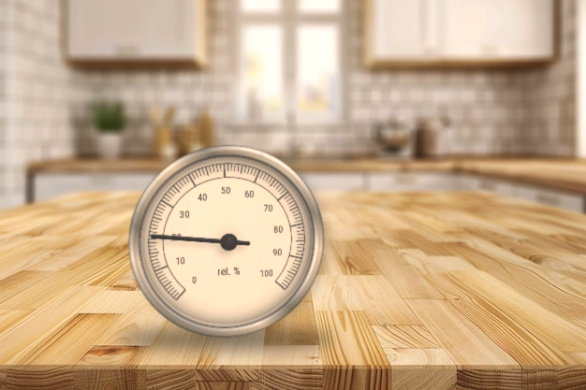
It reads **20** %
